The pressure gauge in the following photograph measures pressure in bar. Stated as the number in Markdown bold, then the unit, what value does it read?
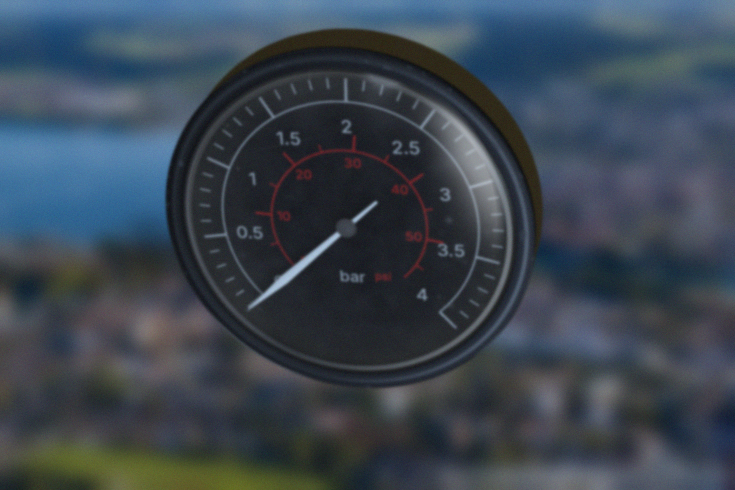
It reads **0** bar
